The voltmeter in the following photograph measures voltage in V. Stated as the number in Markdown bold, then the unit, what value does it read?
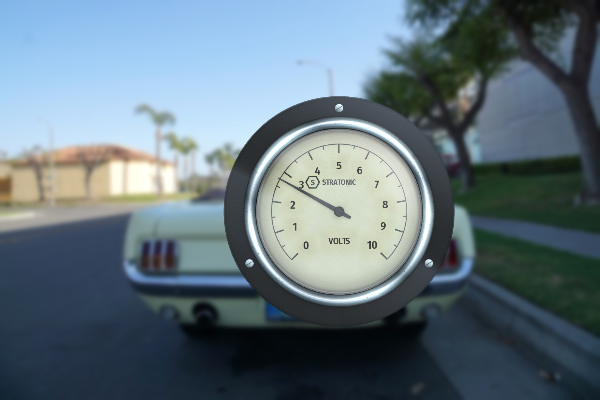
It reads **2.75** V
